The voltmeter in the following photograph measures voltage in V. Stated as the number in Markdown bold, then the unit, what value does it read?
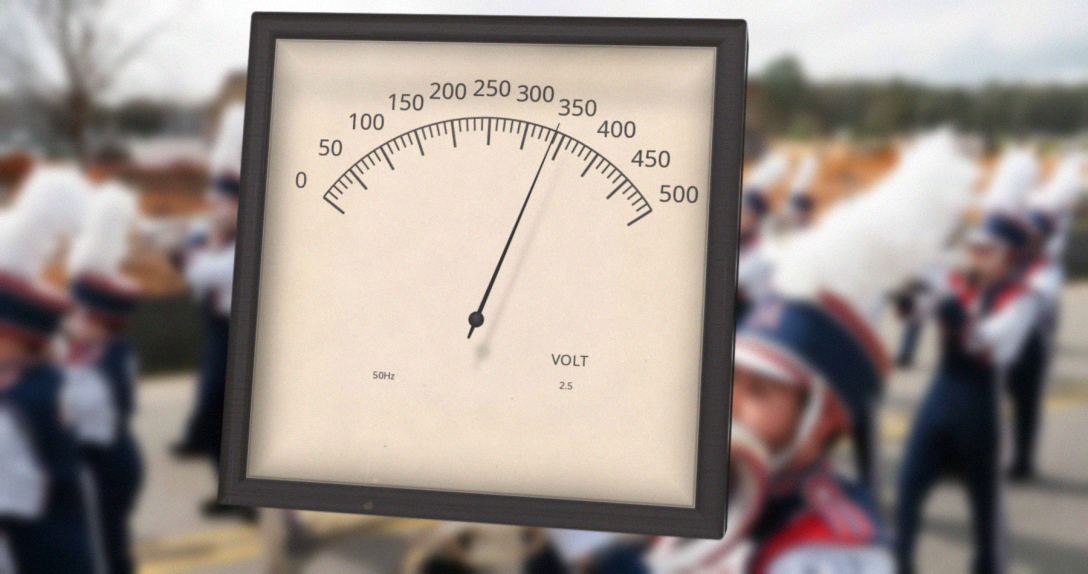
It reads **340** V
